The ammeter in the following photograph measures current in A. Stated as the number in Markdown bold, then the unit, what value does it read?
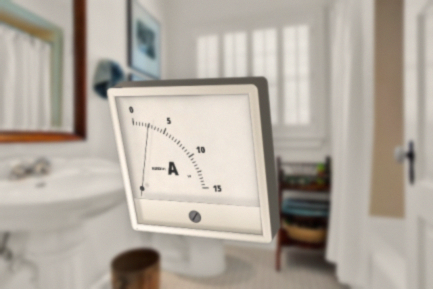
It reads **2.5** A
